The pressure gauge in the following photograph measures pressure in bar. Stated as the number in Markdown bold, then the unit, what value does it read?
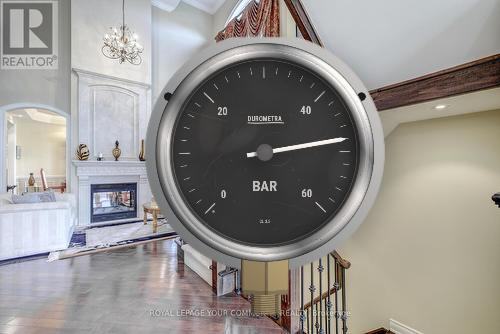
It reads **48** bar
